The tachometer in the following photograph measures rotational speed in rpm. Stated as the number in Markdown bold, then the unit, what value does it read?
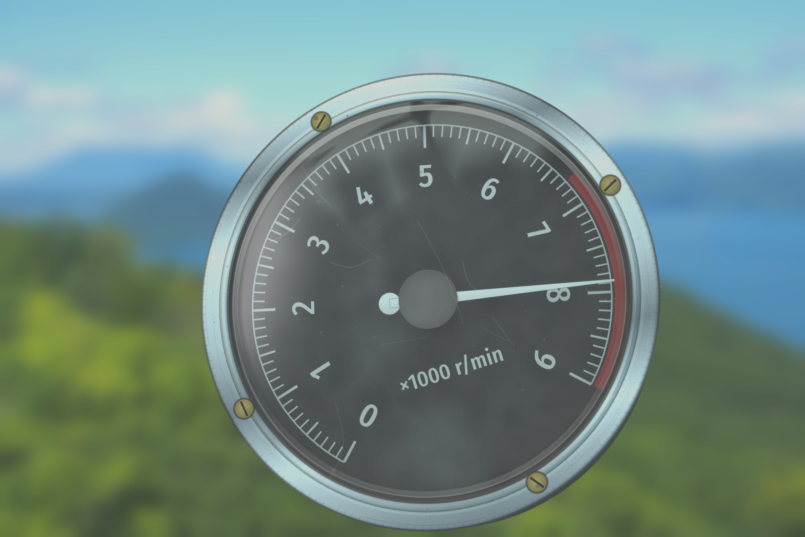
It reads **7900** rpm
